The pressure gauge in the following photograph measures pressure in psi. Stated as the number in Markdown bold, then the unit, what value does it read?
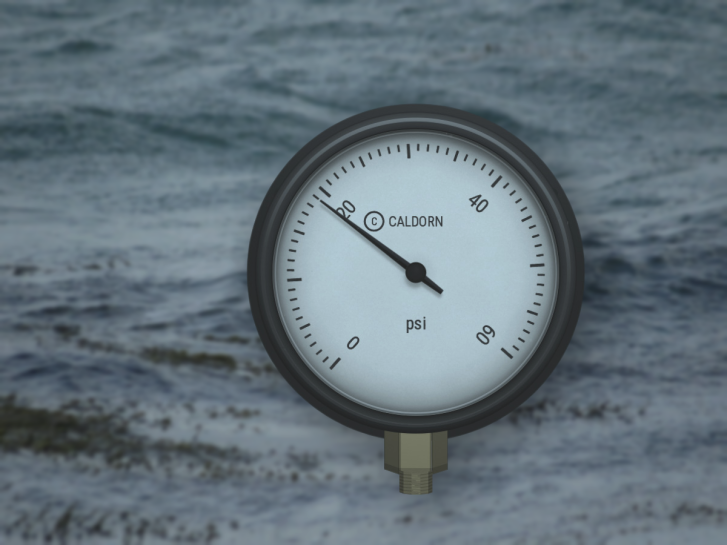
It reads **19** psi
